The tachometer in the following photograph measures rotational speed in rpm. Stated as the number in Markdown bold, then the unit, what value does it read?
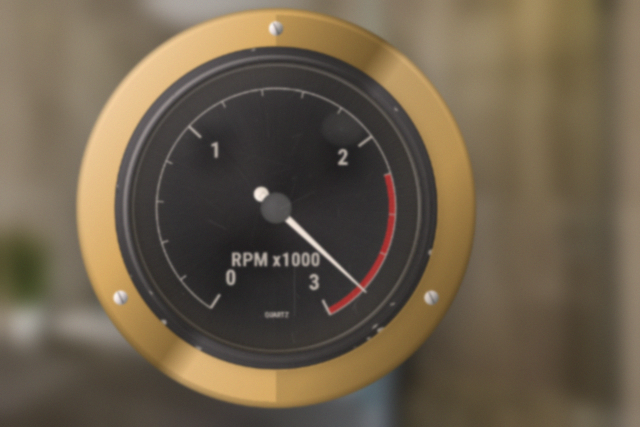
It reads **2800** rpm
